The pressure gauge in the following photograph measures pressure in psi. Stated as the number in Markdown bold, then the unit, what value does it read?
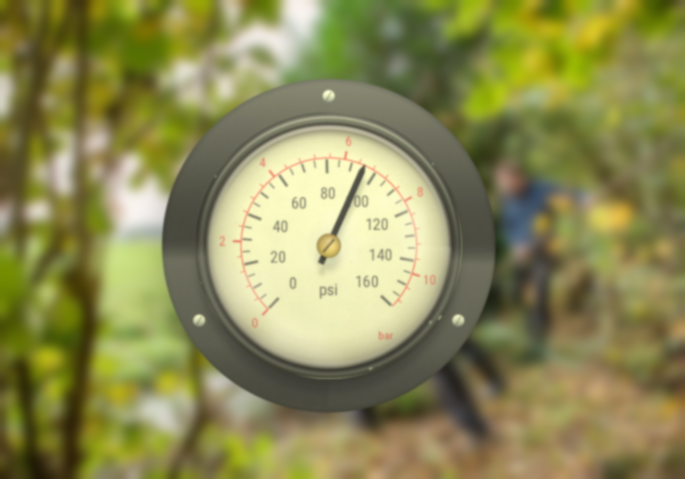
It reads **95** psi
